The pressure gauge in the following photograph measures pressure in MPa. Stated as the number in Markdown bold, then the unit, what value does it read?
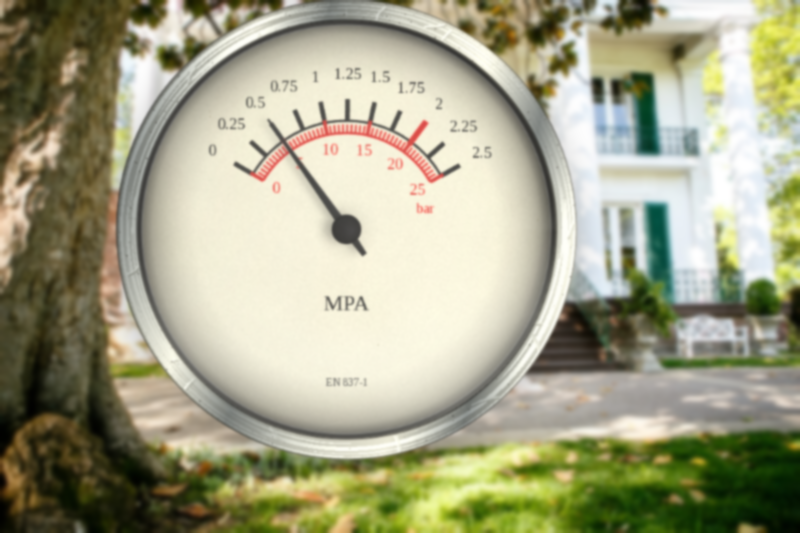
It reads **0.5** MPa
